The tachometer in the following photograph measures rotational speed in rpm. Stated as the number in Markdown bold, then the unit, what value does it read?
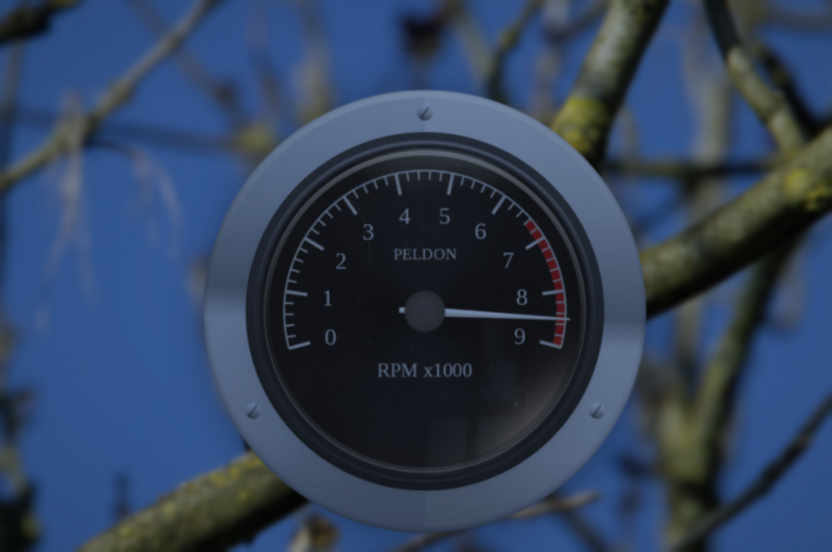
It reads **8500** rpm
